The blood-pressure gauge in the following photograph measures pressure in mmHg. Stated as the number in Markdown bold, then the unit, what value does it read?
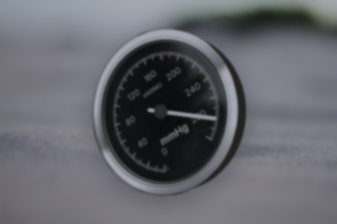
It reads **280** mmHg
